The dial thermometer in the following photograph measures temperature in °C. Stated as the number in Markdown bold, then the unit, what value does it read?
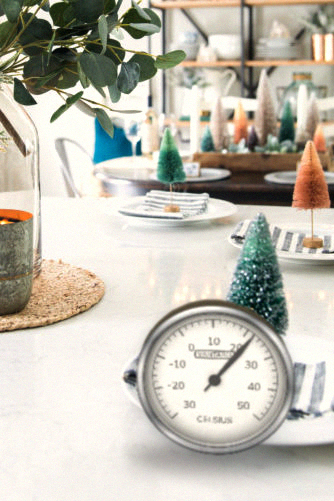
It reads **22** °C
